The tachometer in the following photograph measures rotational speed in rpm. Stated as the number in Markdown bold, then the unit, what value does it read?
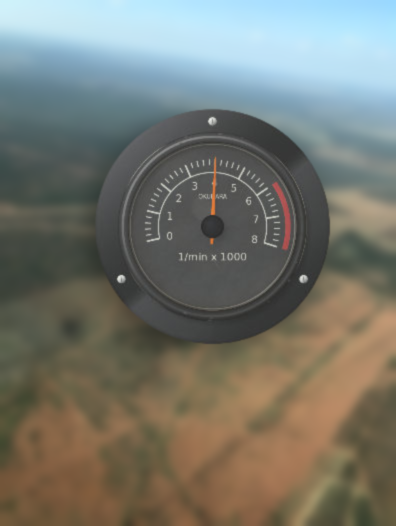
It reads **4000** rpm
